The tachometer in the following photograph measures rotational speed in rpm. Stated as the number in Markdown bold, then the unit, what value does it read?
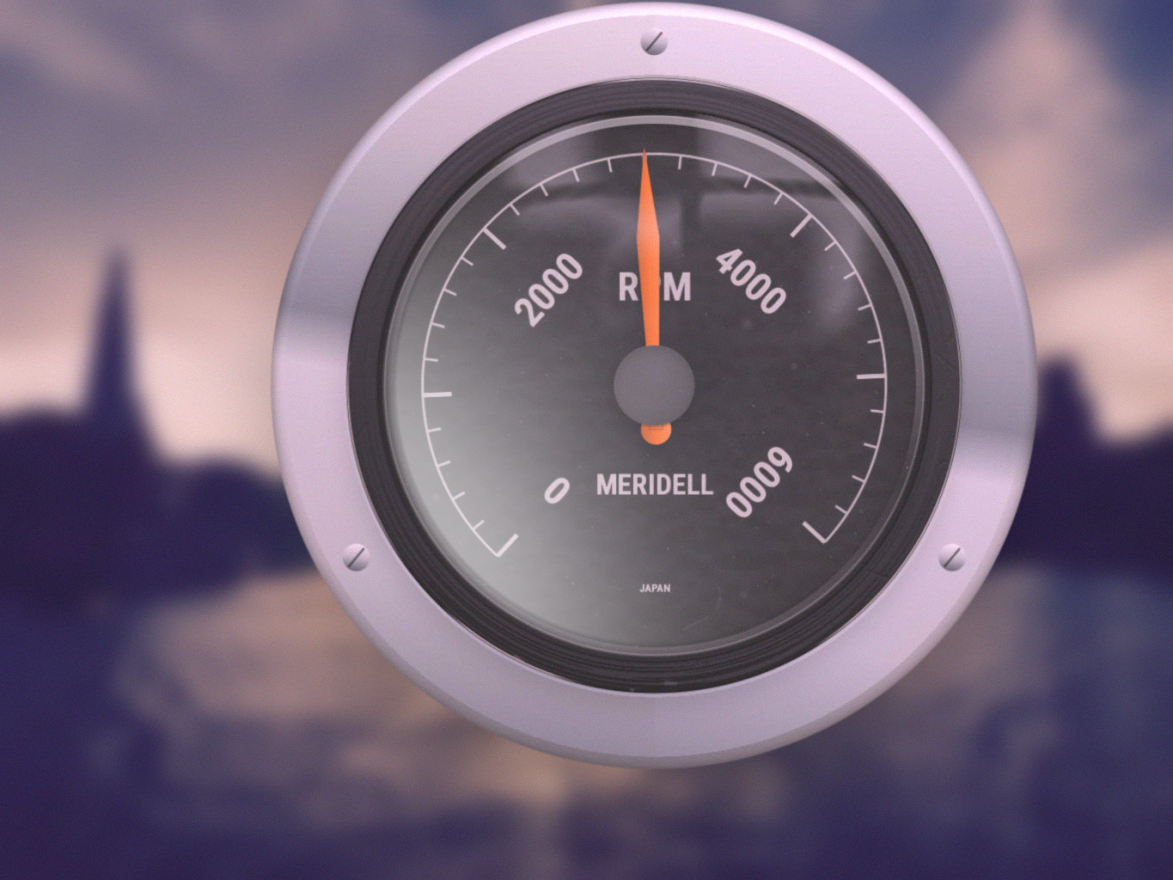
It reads **3000** rpm
